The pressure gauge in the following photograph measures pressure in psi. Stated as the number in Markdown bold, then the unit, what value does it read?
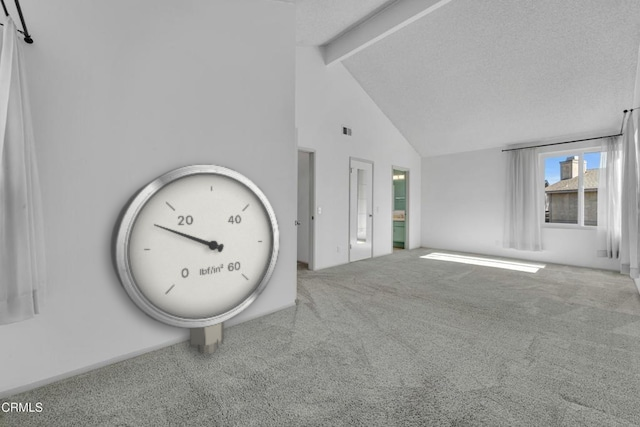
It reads **15** psi
